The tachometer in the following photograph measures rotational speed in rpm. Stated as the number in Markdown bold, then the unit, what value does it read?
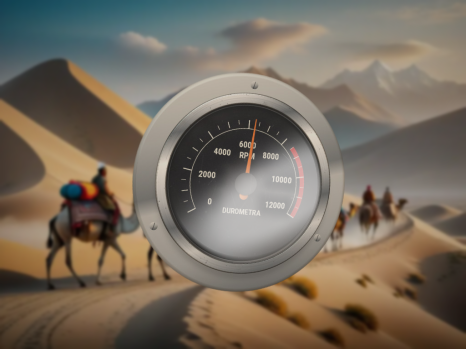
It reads **6250** rpm
